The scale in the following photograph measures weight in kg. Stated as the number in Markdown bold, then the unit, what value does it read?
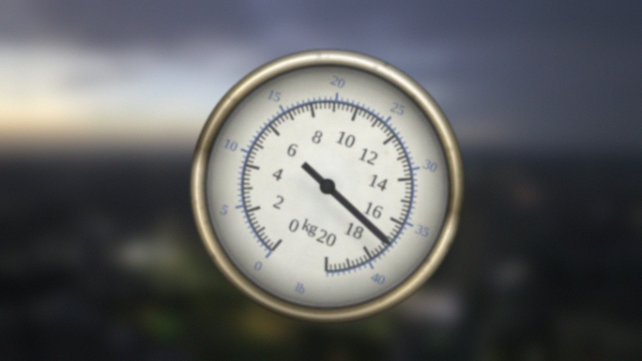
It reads **17** kg
